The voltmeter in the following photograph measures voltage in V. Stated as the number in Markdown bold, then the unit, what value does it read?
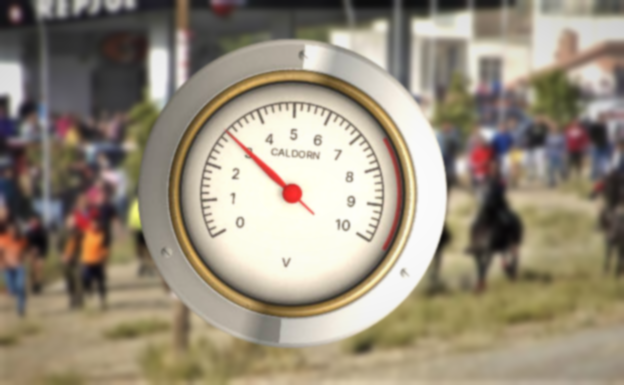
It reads **3** V
